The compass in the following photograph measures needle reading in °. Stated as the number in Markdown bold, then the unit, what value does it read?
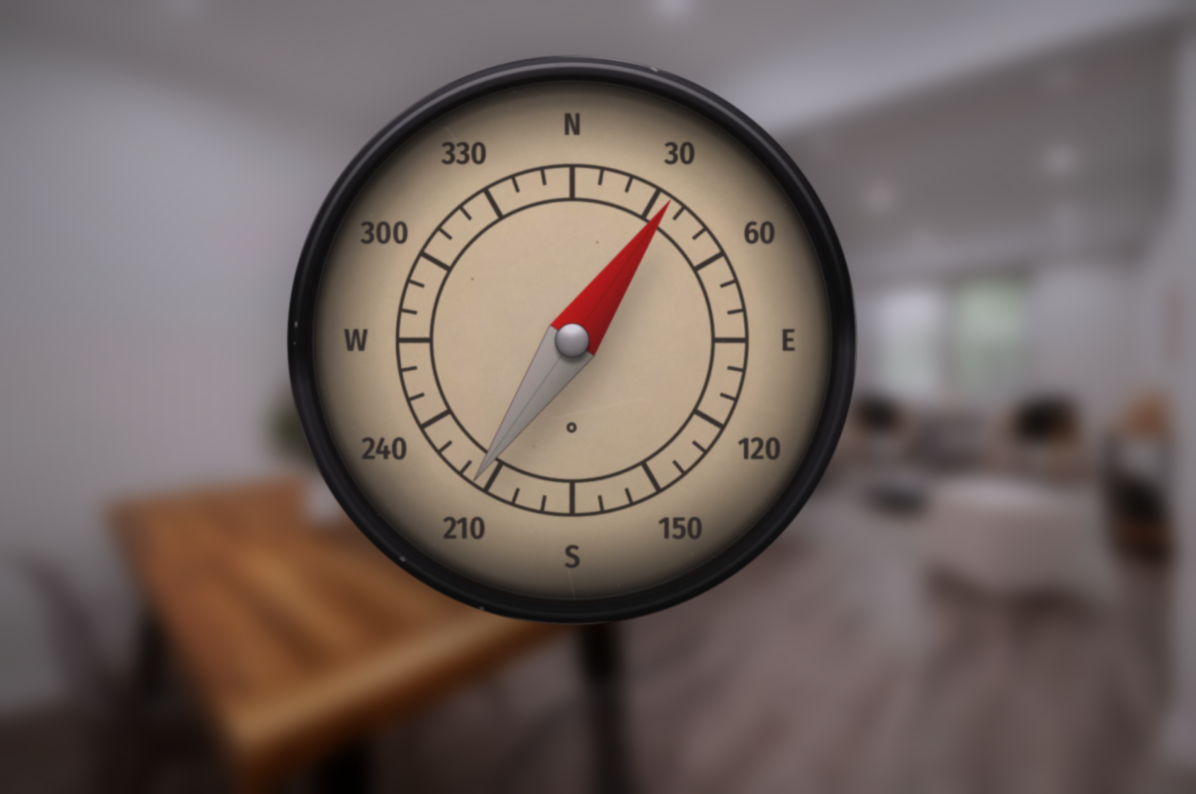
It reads **35** °
